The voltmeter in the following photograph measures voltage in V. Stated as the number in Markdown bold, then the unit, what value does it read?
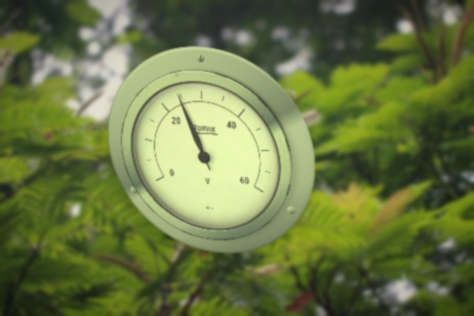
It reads **25** V
